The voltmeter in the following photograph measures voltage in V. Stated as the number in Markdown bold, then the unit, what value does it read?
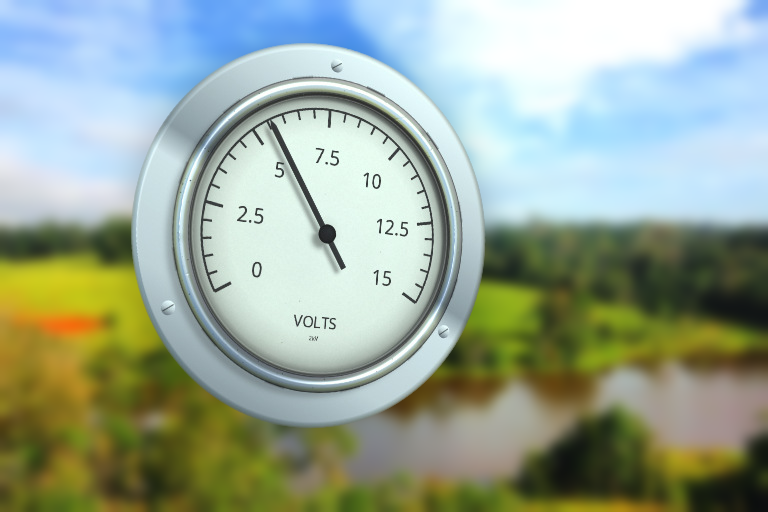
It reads **5.5** V
